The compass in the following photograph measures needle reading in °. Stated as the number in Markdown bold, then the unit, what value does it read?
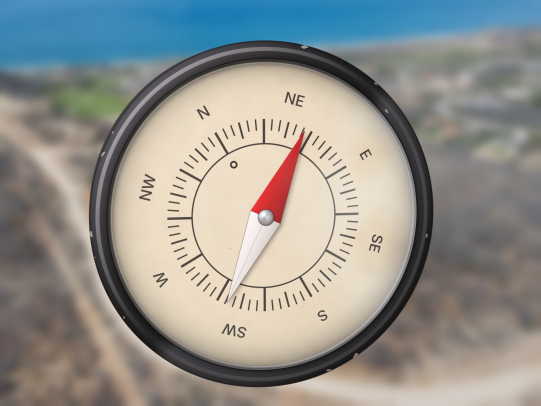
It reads **55** °
